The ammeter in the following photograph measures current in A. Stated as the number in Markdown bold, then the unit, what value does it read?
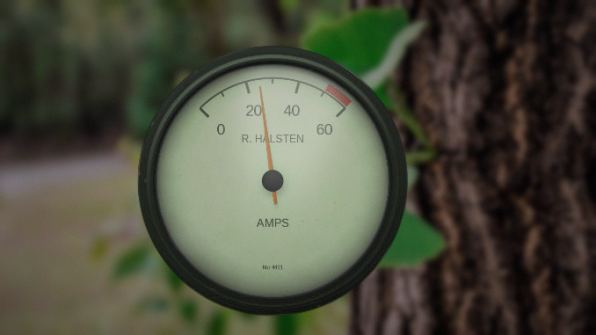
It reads **25** A
